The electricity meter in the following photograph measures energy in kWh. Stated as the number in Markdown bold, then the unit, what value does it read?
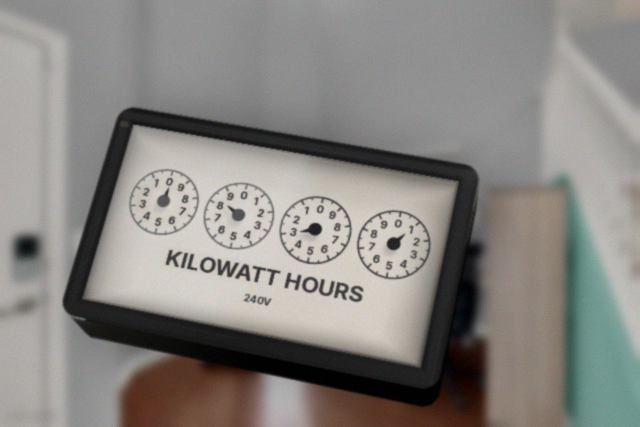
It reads **9831** kWh
